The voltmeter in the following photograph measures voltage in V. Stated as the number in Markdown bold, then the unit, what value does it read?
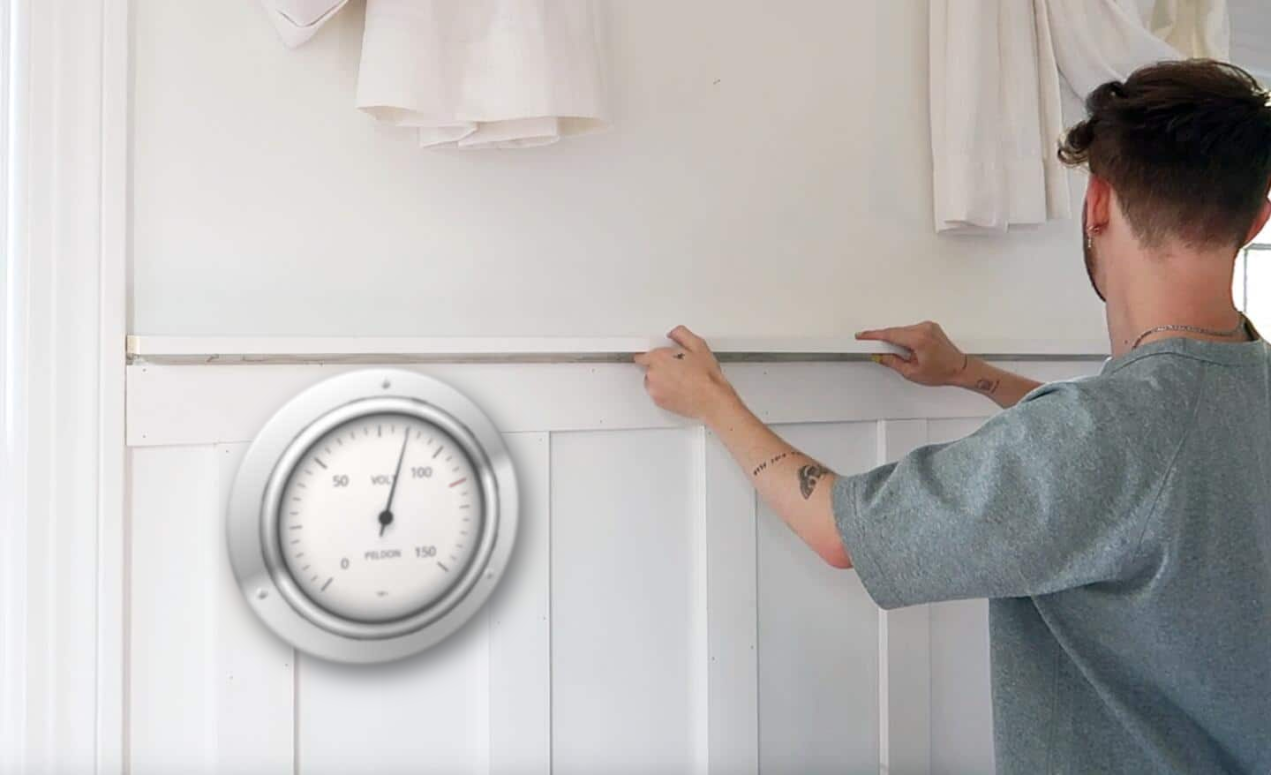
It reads **85** V
